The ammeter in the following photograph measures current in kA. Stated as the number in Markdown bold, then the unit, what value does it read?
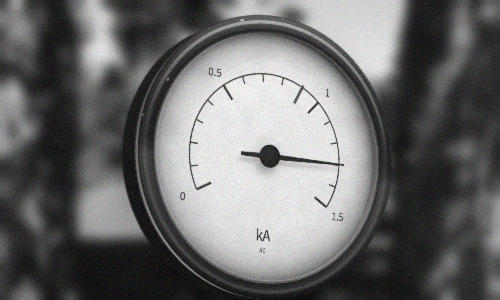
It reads **1.3** kA
